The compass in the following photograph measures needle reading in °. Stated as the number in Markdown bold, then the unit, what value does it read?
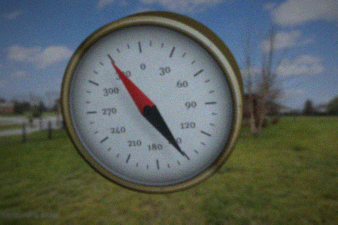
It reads **330** °
